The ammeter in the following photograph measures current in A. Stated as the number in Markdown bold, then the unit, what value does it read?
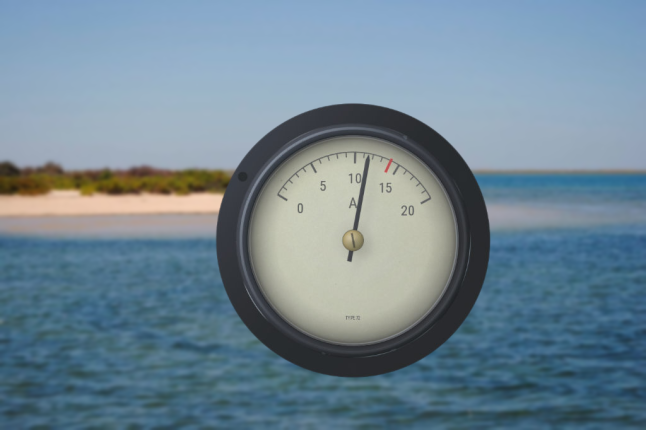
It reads **11.5** A
